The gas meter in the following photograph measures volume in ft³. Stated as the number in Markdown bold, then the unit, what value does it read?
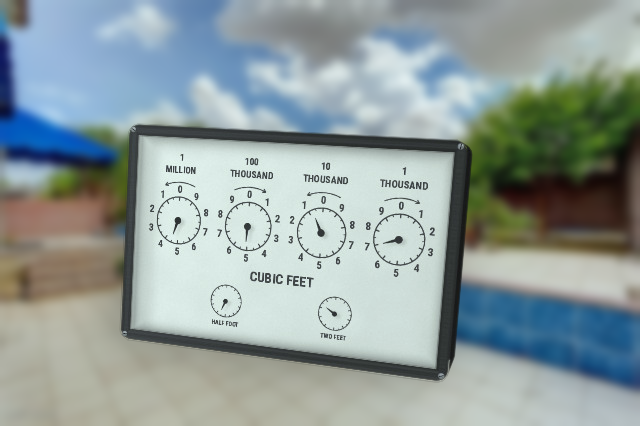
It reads **450700** ft³
